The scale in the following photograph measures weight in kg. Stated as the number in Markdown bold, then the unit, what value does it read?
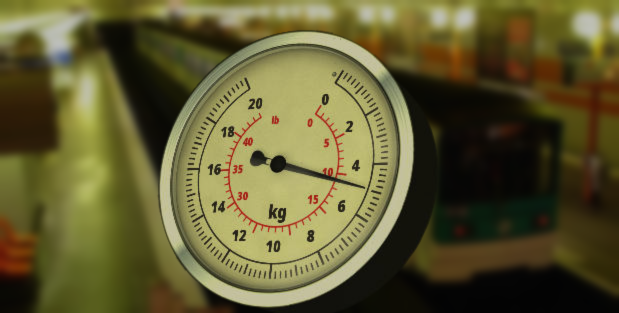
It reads **5** kg
